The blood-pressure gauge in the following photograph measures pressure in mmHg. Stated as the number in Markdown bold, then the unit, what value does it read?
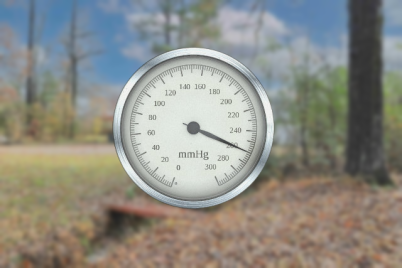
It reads **260** mmHg
